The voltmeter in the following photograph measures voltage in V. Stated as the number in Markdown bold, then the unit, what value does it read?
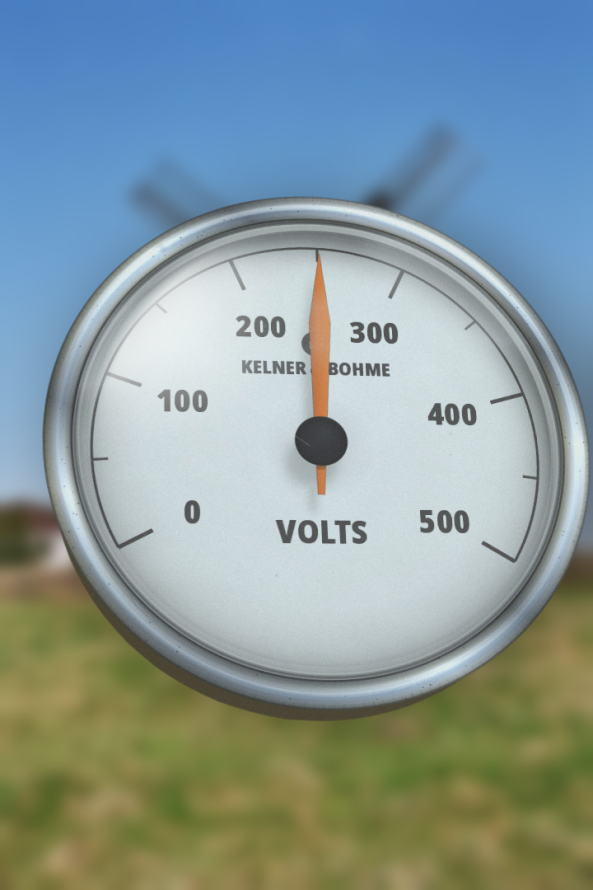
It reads **250** V
